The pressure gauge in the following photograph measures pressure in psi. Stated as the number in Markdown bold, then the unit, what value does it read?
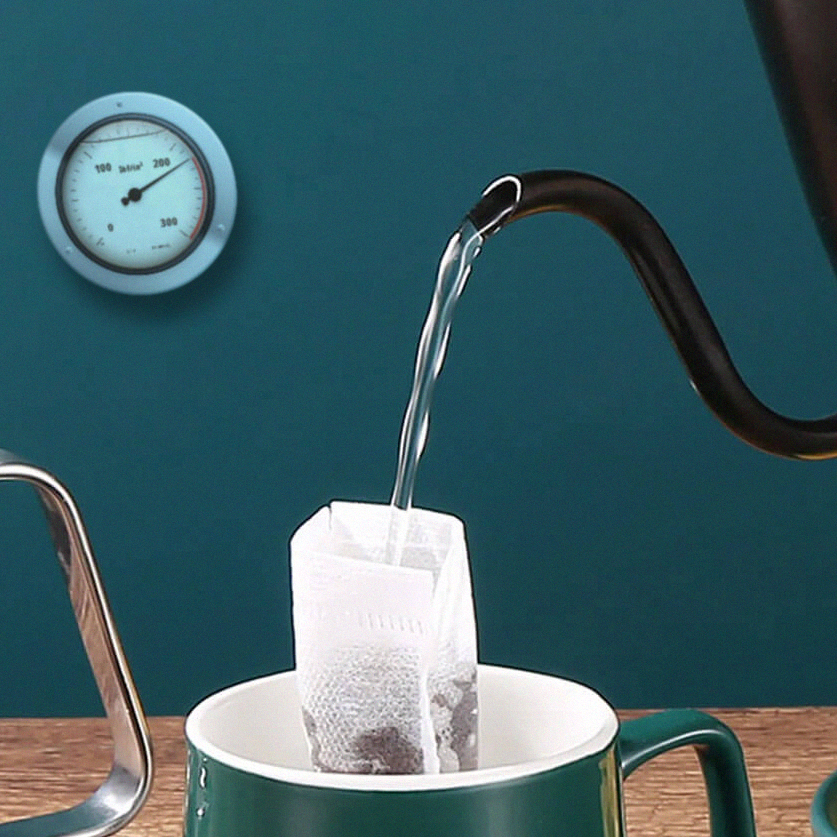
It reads **220** psi
